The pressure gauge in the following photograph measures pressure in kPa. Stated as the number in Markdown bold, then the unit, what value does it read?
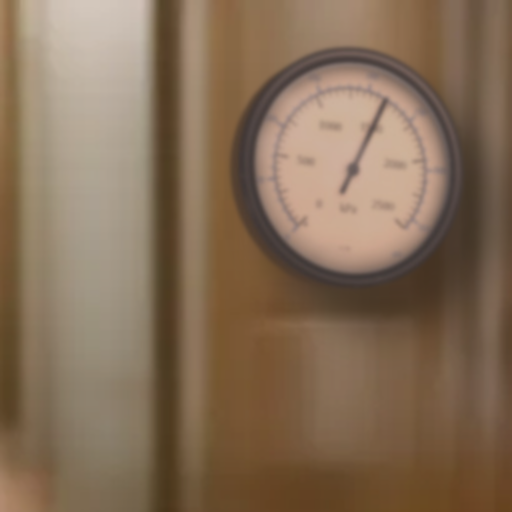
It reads **1500** kPa
